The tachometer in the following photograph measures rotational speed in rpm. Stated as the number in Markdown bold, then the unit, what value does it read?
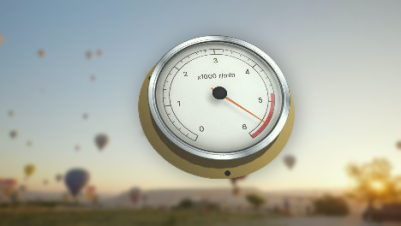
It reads **5600** rpm
